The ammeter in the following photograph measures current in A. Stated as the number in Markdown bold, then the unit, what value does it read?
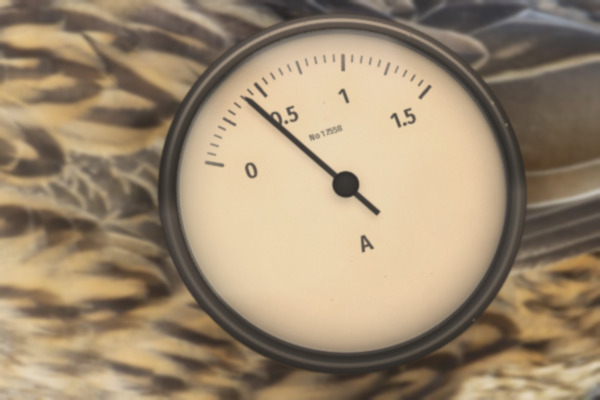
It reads **0.4** A
